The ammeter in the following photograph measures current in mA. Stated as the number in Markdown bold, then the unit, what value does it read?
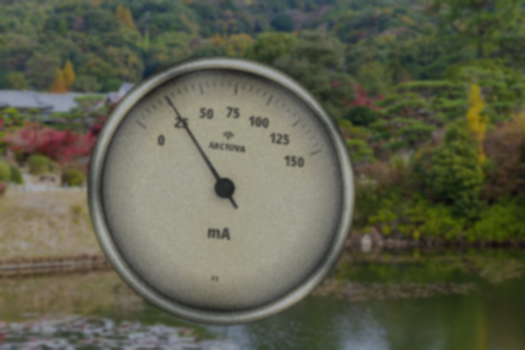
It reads **25** mA
